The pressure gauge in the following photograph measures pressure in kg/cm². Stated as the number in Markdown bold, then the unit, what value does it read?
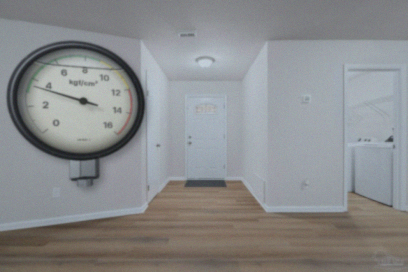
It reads **3.5** kg/cm²
